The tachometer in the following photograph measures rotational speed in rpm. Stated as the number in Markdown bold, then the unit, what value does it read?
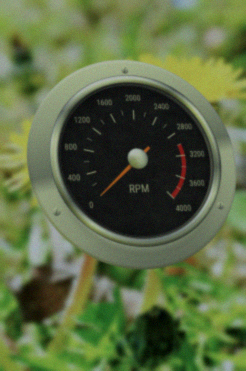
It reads **0** rpm
